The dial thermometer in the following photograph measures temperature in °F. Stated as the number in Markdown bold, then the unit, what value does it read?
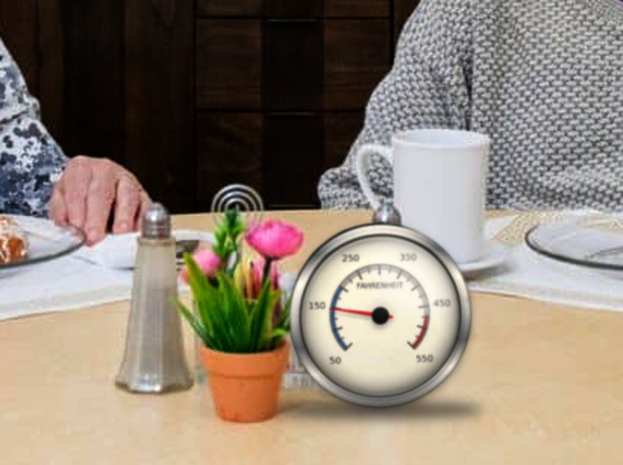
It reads **150** °F
